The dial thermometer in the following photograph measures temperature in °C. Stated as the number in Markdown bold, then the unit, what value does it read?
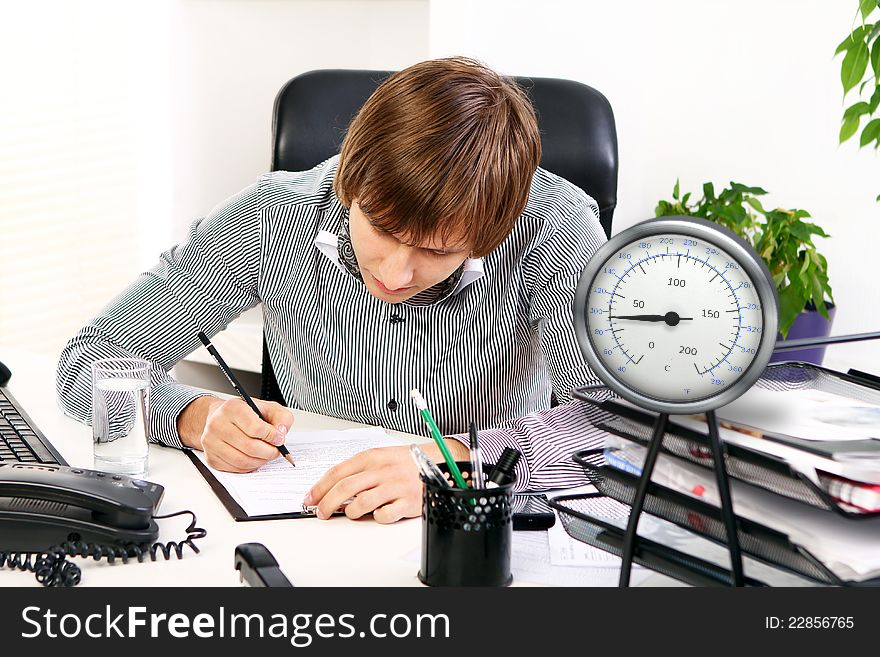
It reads **35** °C
